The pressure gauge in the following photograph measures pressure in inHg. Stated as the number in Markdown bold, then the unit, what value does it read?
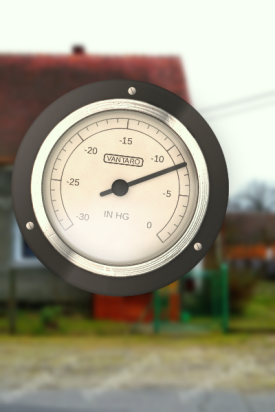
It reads **-8** inHg
